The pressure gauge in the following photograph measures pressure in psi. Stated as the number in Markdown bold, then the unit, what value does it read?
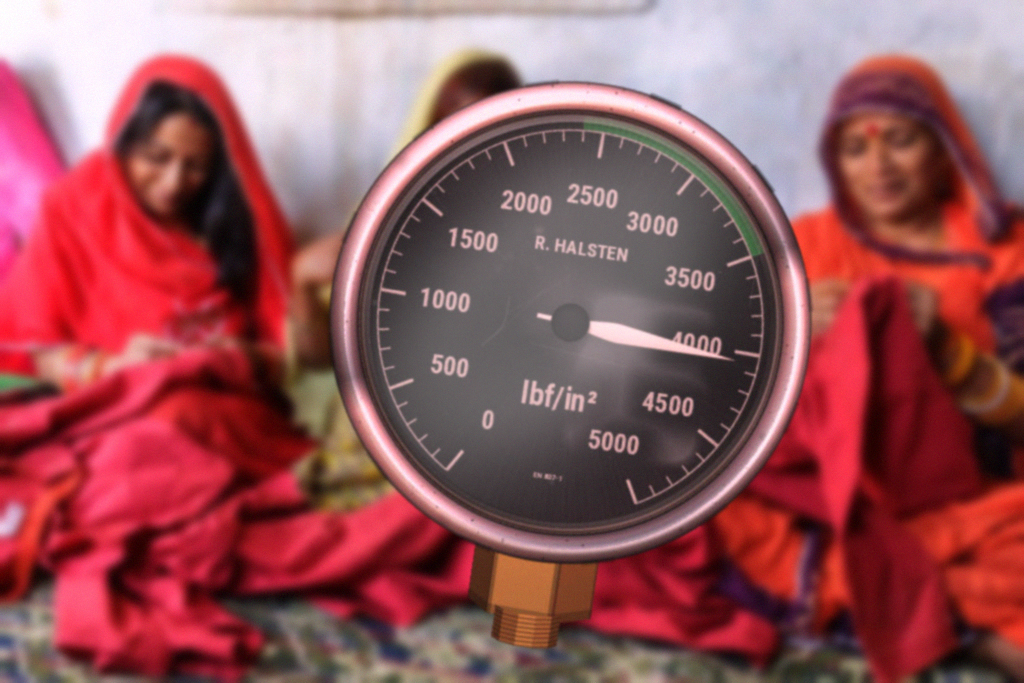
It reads **4050** psi
